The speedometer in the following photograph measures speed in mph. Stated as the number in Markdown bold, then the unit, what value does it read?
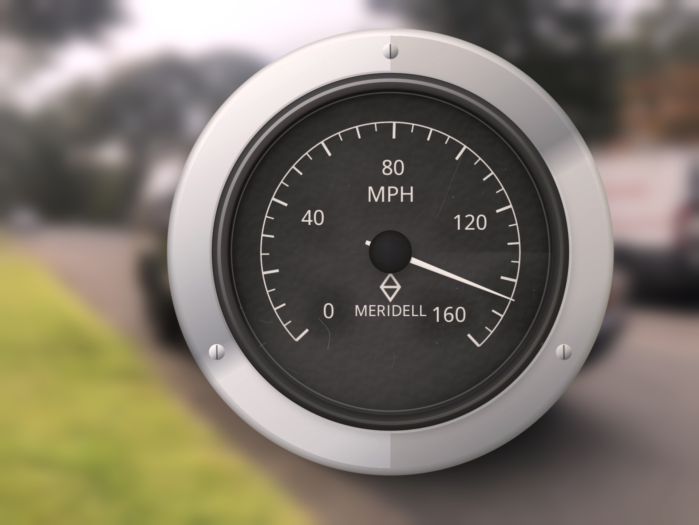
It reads **145** mph
